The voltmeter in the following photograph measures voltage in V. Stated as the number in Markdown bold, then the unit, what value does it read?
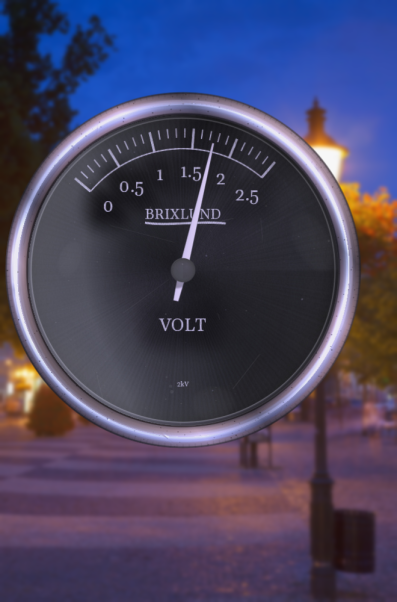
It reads **1.75** V
